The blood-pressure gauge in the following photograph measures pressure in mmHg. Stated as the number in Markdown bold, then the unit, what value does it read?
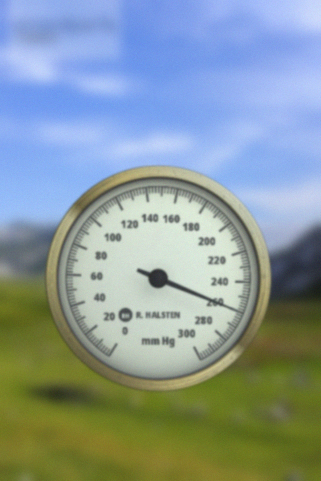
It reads **260** mmHg
